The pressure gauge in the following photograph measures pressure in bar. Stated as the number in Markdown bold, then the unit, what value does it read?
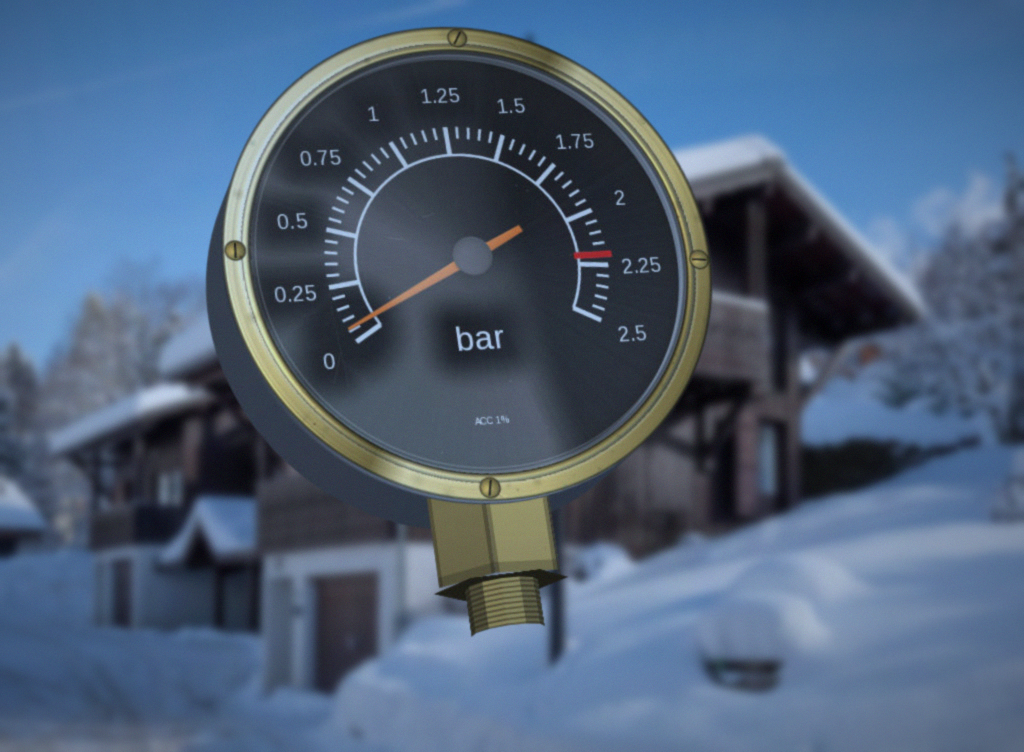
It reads **0.05** bar
